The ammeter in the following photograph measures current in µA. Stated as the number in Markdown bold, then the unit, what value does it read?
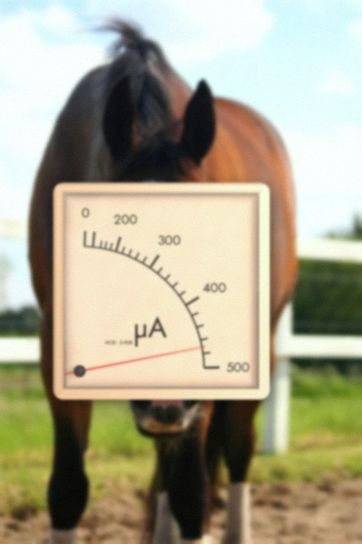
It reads **470** µA
